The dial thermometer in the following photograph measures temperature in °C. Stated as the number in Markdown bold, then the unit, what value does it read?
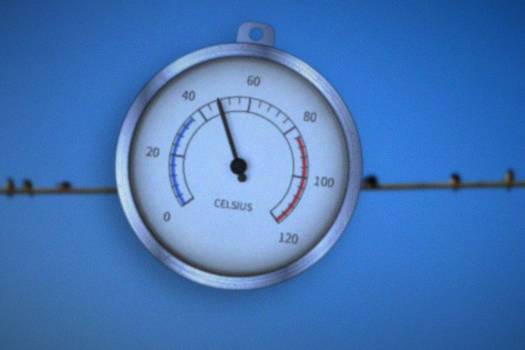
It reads **48** °C
